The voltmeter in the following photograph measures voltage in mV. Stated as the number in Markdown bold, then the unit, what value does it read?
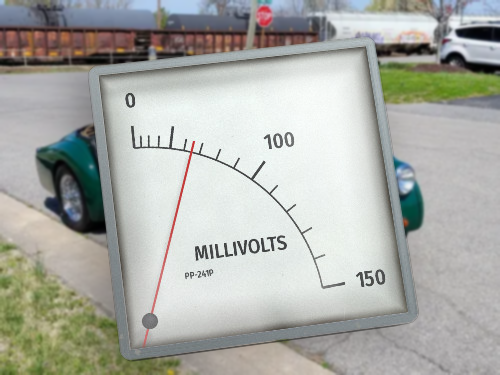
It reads **65** mV
